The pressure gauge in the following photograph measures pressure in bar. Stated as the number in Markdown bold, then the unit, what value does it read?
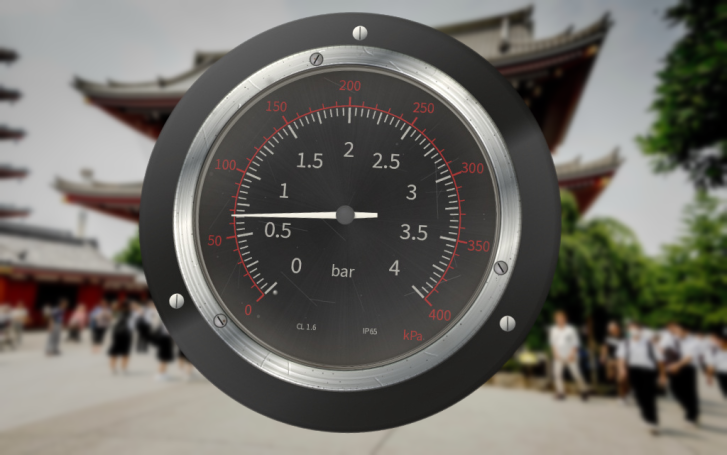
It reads **0.65** bar
